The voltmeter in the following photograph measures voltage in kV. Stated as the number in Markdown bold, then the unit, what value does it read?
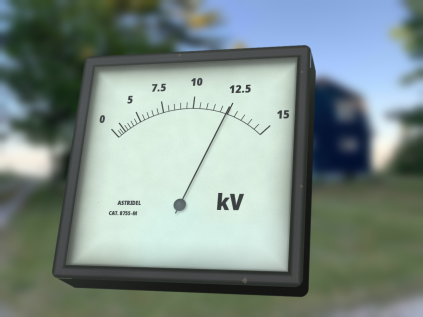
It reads **12.5** kV
